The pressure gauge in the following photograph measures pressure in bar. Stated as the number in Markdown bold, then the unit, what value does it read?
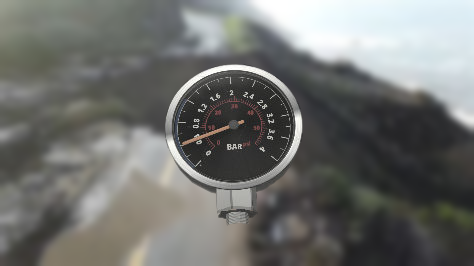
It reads **0.4** bar
